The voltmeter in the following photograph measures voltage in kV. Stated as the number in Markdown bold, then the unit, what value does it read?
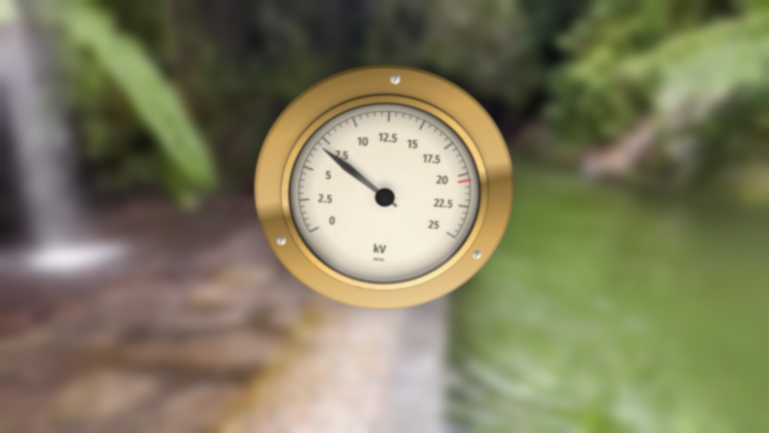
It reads **7** kV
